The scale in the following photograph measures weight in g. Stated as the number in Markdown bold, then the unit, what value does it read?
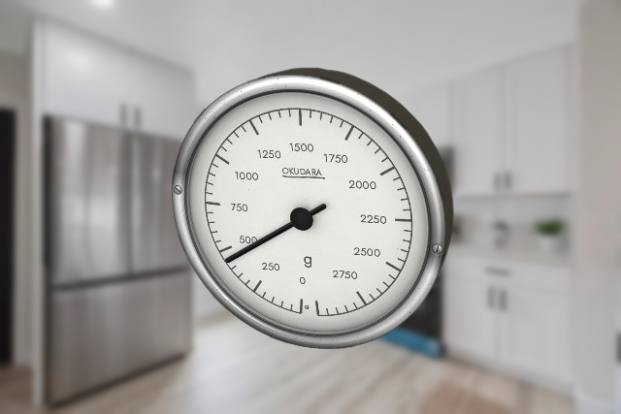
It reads **450** g
